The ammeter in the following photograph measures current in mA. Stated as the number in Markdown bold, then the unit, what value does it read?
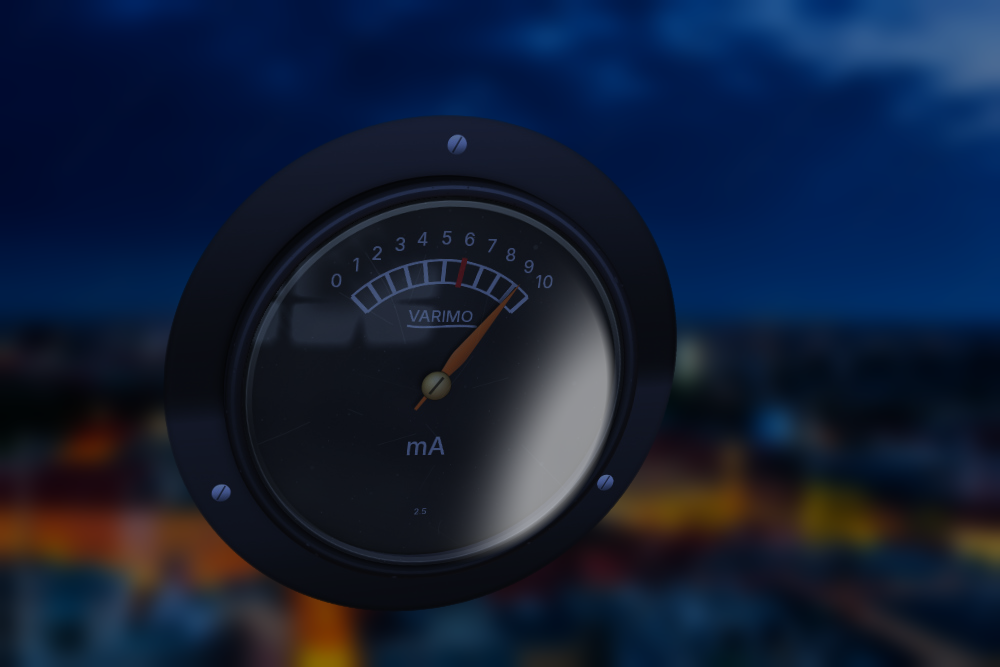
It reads **9** mA
